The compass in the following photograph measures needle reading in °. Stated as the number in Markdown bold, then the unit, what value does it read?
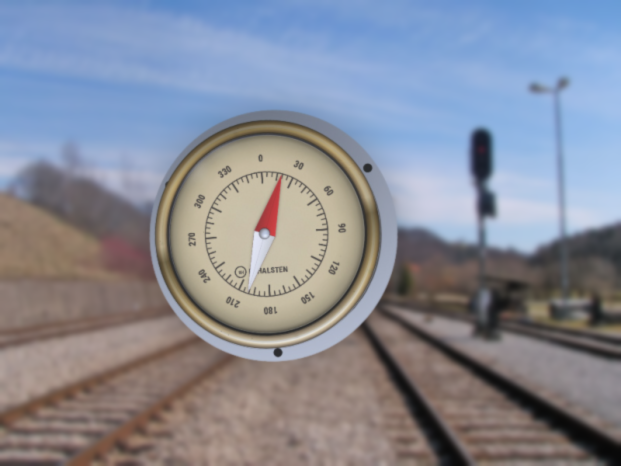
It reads **20** °
